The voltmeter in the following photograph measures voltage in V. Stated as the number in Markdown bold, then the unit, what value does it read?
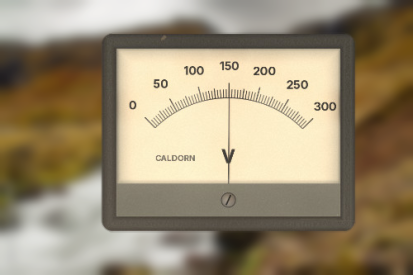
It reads **150** V
